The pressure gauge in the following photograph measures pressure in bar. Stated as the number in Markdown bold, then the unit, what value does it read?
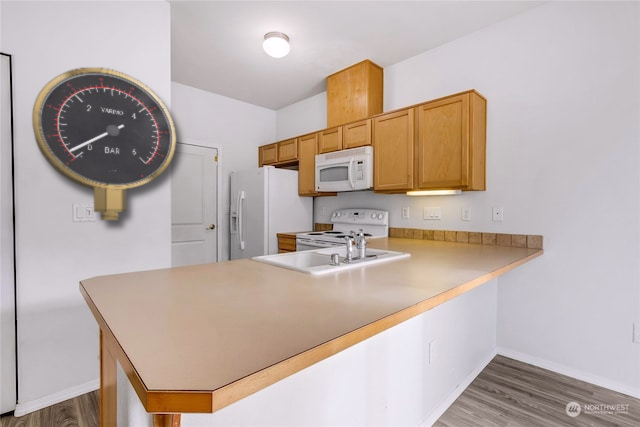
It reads **0.2** bar
